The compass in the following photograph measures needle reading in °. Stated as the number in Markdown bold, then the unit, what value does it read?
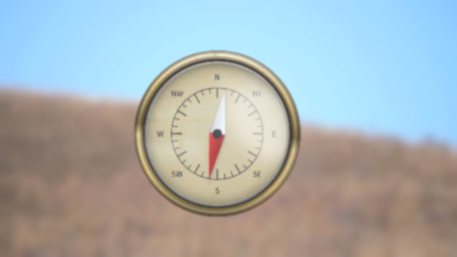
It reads **190** °
